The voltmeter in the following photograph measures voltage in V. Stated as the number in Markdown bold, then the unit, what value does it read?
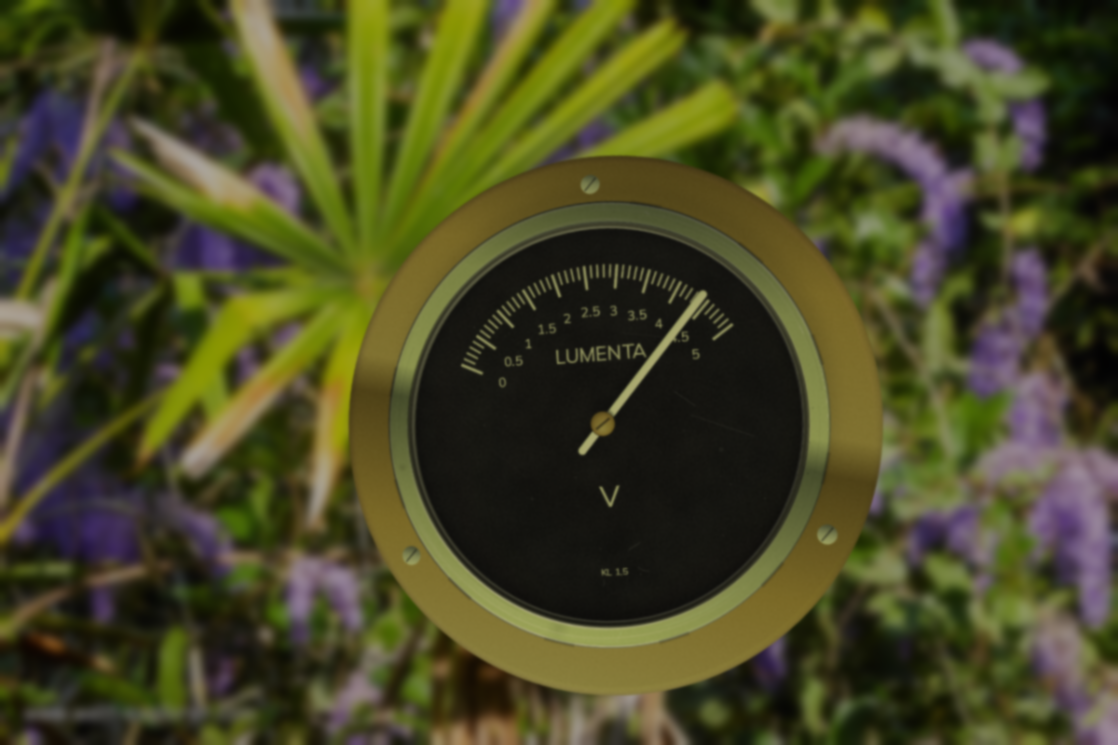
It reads **4.4** V
